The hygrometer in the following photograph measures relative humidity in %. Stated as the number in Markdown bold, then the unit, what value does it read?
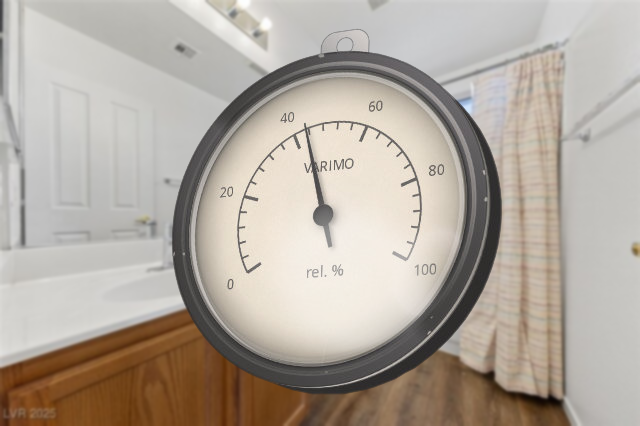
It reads **44** %
